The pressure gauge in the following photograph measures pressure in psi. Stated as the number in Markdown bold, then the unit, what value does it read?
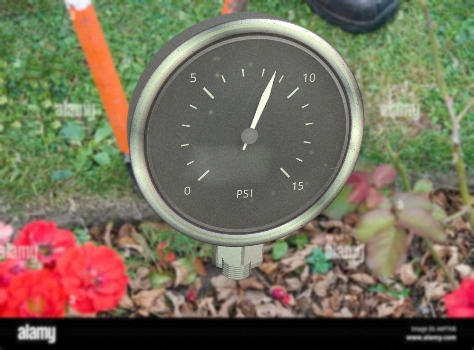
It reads **8.5** psi
